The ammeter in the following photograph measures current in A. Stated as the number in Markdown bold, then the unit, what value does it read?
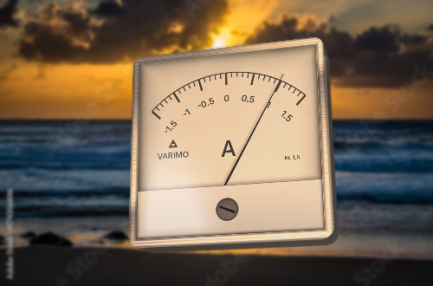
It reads **1** A
